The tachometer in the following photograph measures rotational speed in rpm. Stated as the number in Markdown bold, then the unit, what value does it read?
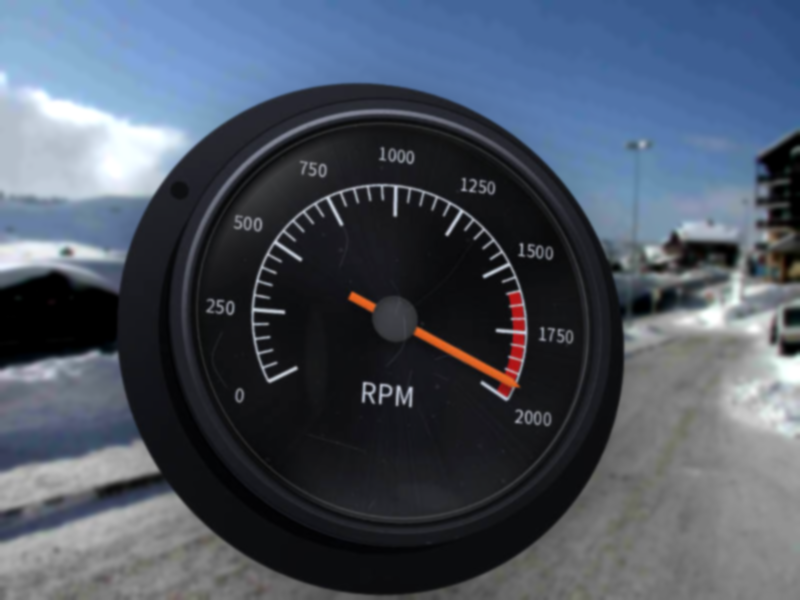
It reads **1950** rpm
